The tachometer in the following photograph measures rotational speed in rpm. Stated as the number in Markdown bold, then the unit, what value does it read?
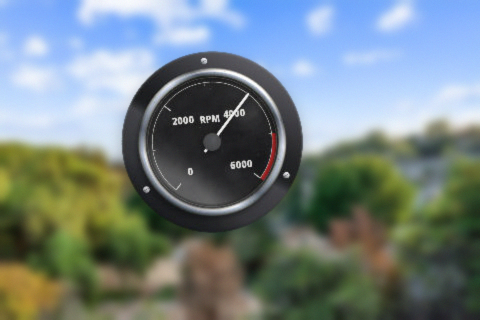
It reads **4000** rpm
